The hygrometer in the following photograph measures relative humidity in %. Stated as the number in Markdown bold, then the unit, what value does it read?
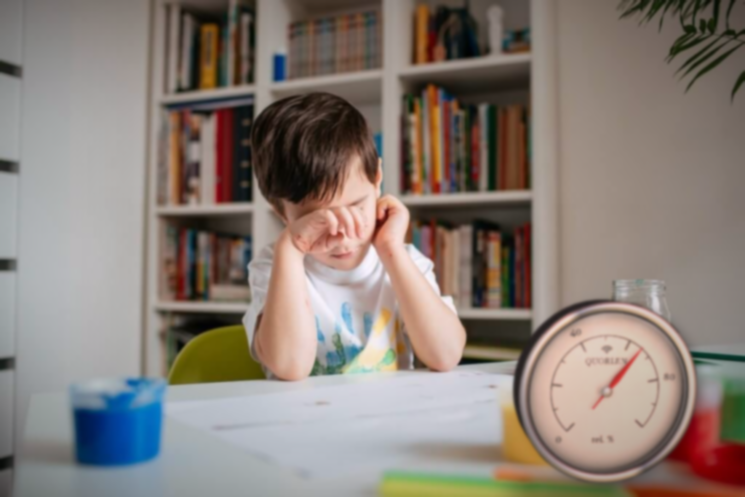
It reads **65** %
